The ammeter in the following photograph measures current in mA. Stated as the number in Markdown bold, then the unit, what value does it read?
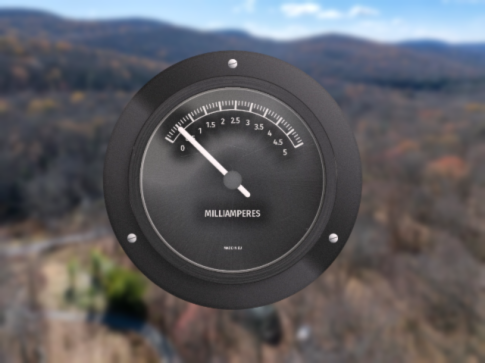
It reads **0.5** mA
